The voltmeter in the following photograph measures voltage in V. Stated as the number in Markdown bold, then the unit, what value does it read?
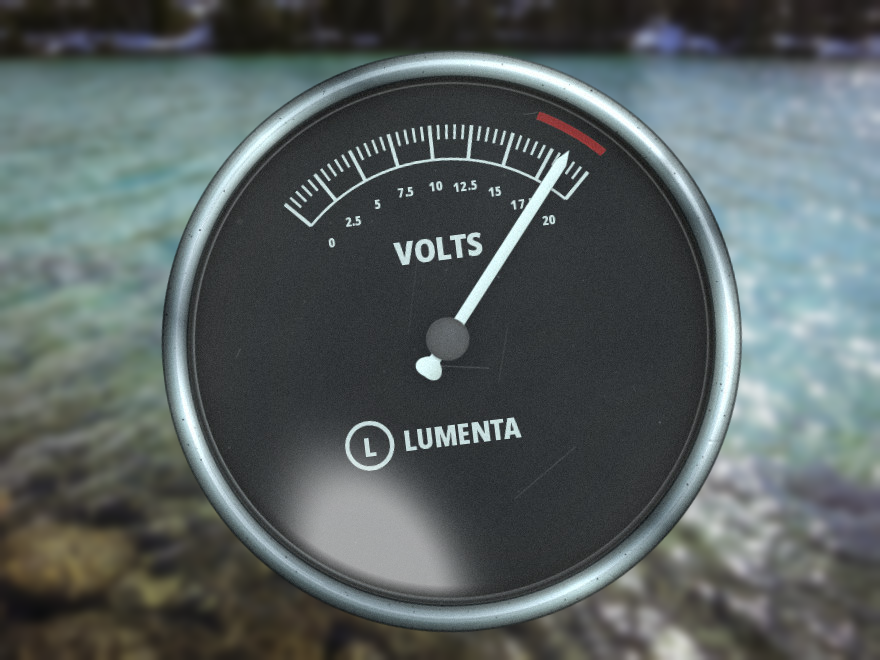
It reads **18.5** V
